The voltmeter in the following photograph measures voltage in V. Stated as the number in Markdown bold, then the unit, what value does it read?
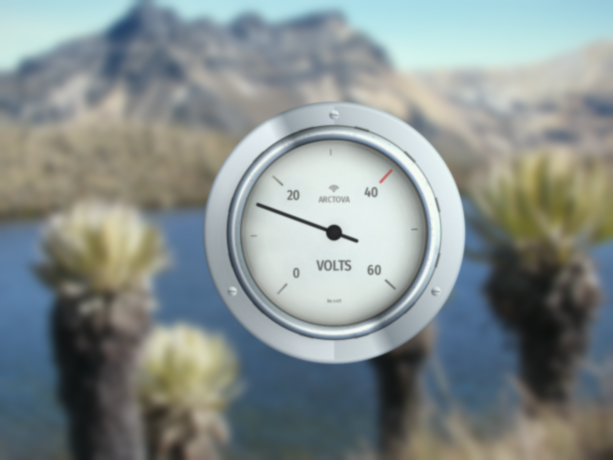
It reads **15** V
